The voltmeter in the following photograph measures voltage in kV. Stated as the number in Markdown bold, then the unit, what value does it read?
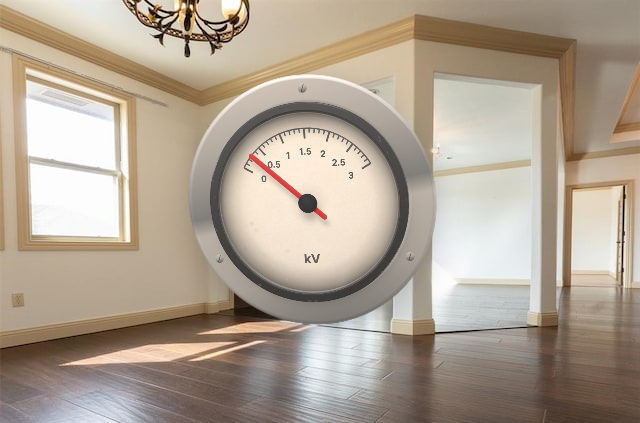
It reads **0.3** kV
